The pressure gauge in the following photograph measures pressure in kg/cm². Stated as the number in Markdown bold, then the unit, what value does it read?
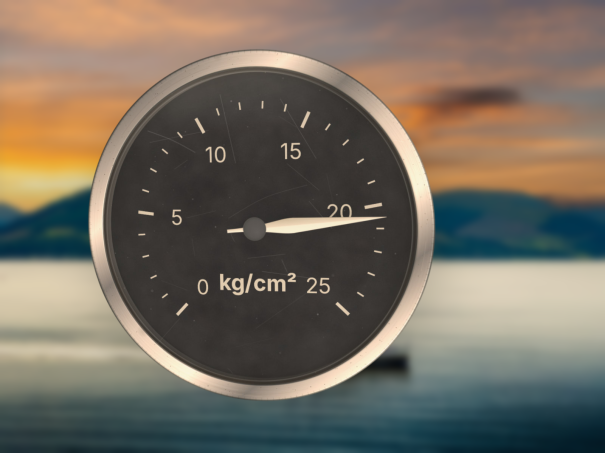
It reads **20.5** kg/cm²
